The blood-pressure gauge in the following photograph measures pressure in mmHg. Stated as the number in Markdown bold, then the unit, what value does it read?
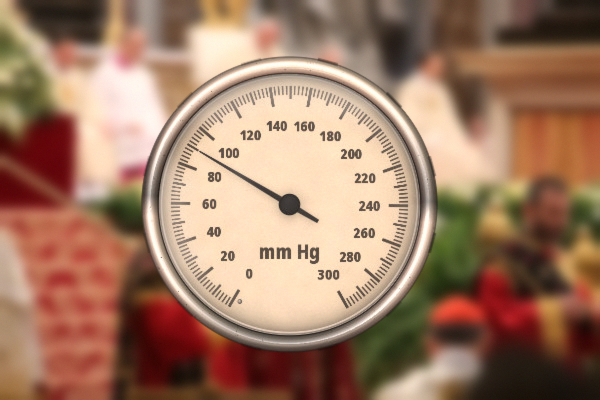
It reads **90** mmHg
